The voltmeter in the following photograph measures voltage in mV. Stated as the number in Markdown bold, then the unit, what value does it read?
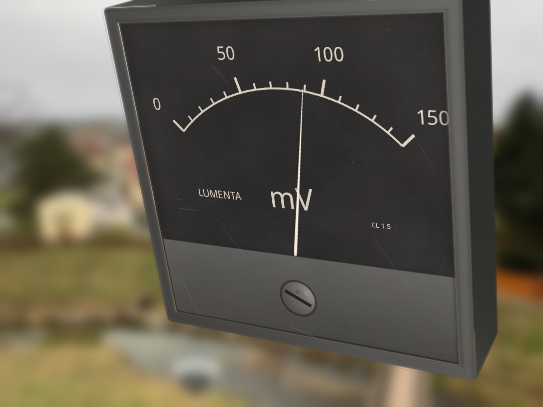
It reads **90** mV
